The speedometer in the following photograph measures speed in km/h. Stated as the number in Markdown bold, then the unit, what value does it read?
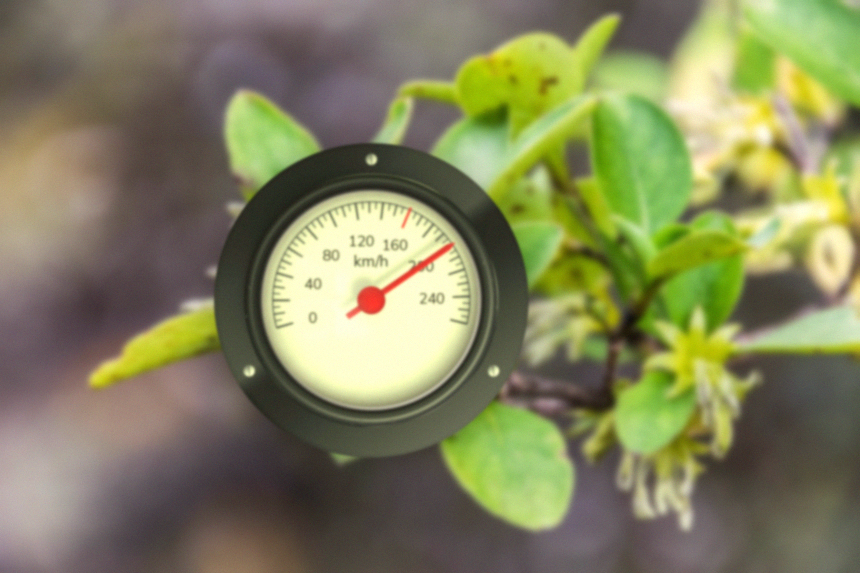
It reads **200** km/h
